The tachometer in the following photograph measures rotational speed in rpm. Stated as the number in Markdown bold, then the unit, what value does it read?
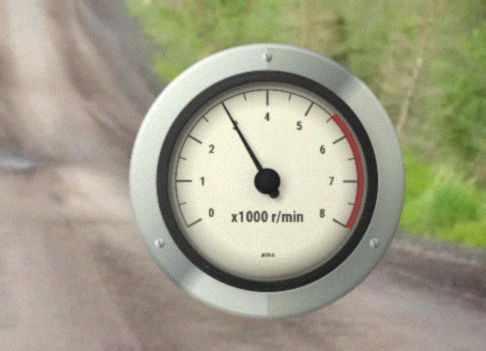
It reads **3000** rpm
